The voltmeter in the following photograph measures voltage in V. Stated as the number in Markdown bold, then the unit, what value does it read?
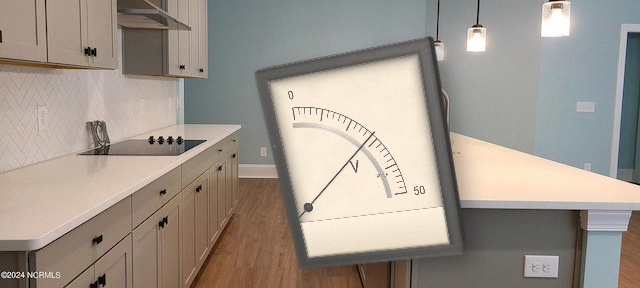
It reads **28** V
